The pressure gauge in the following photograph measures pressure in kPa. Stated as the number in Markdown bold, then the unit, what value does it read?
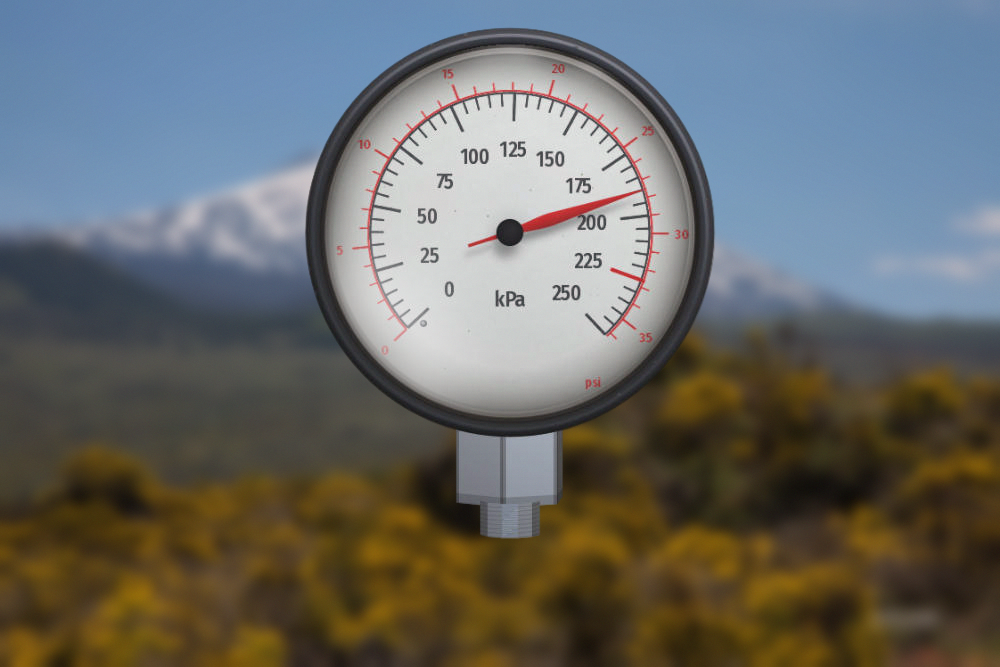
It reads **190** kPa
